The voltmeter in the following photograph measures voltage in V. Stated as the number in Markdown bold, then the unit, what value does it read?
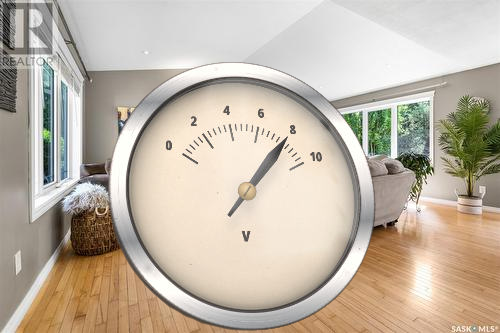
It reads **8** V
